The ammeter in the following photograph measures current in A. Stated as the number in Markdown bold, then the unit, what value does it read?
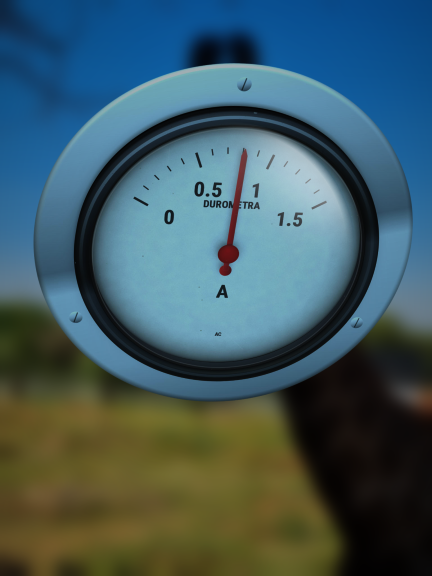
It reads **0.8** A
